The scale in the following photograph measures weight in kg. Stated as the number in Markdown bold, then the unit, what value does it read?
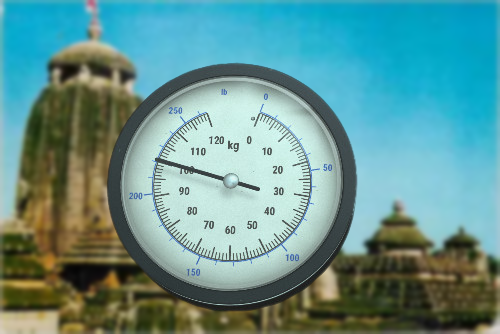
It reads **100** kg
